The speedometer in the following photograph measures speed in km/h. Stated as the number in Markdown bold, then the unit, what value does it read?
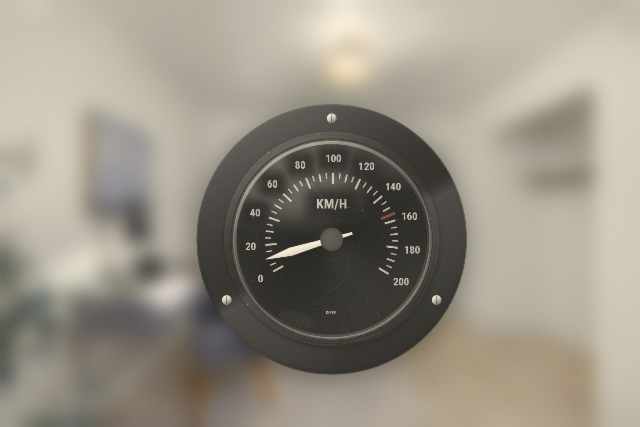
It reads **10** km/h
